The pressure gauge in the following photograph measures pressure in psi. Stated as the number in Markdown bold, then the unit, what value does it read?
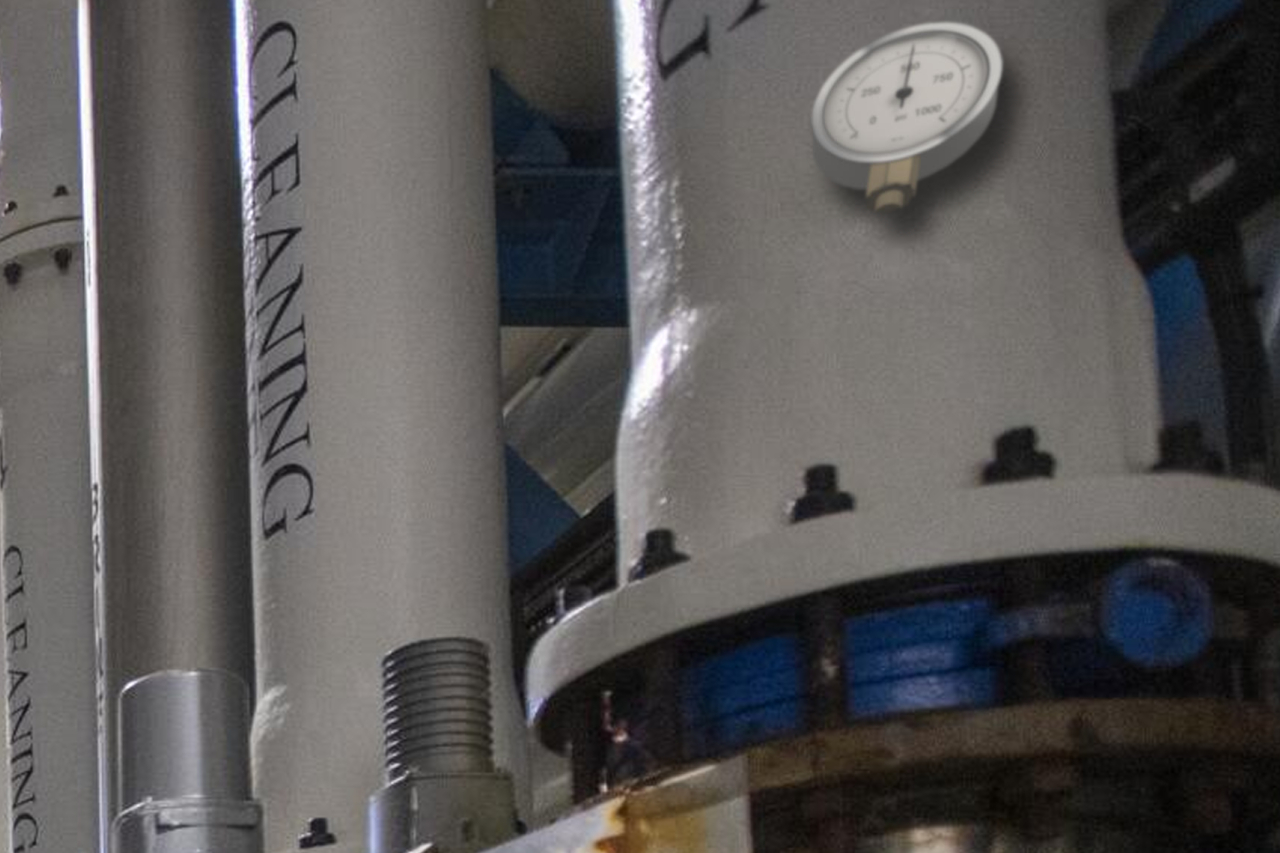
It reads **500** psi
